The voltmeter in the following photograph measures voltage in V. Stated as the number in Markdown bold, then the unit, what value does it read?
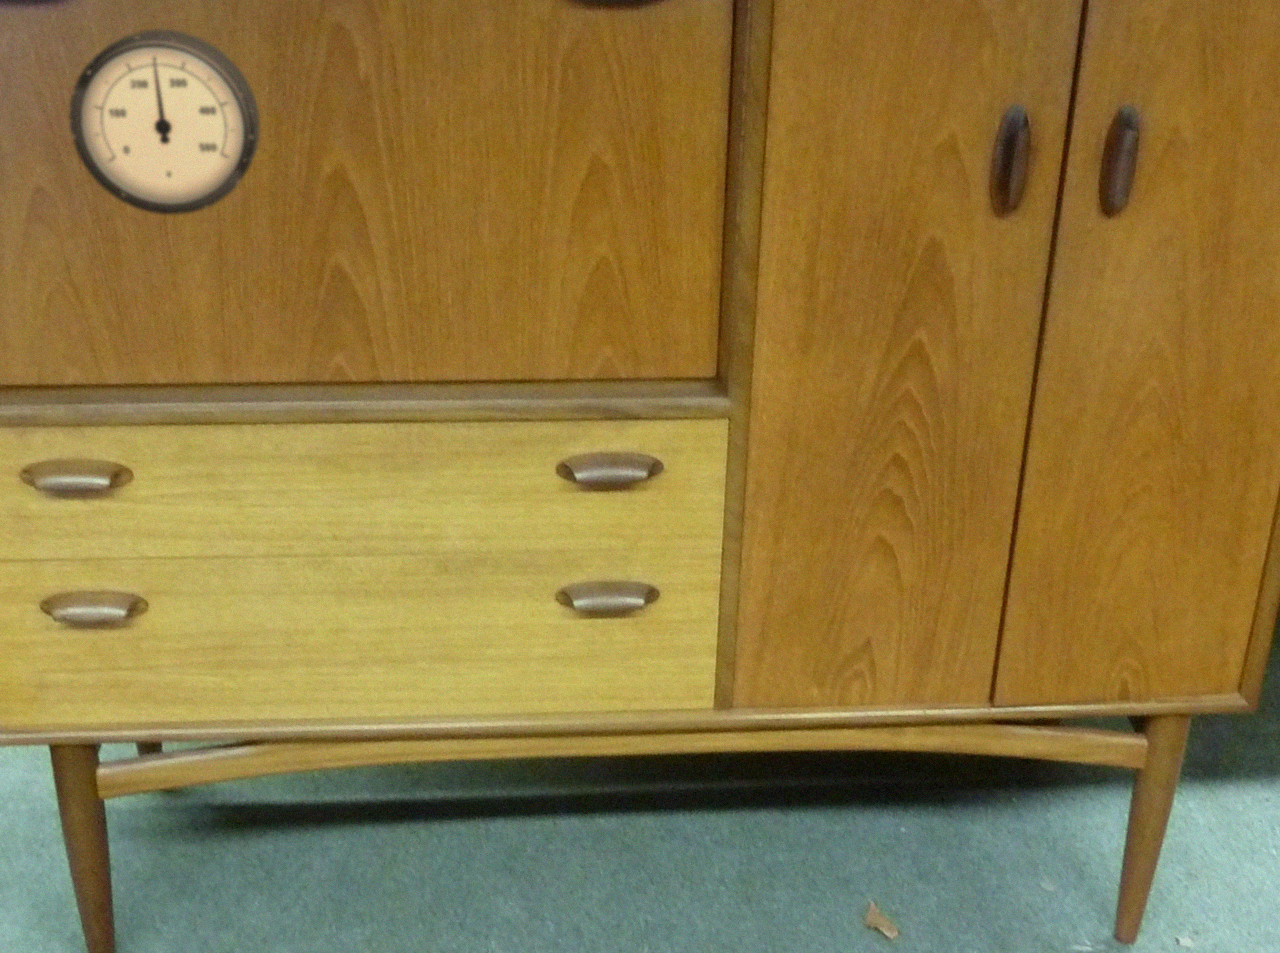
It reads **250** V
